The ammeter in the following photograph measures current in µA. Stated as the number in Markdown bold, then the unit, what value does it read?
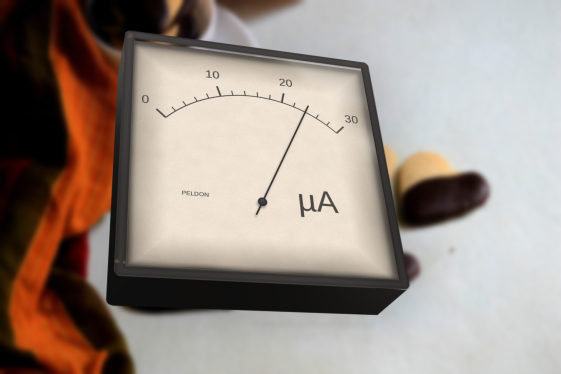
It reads **24** µA
